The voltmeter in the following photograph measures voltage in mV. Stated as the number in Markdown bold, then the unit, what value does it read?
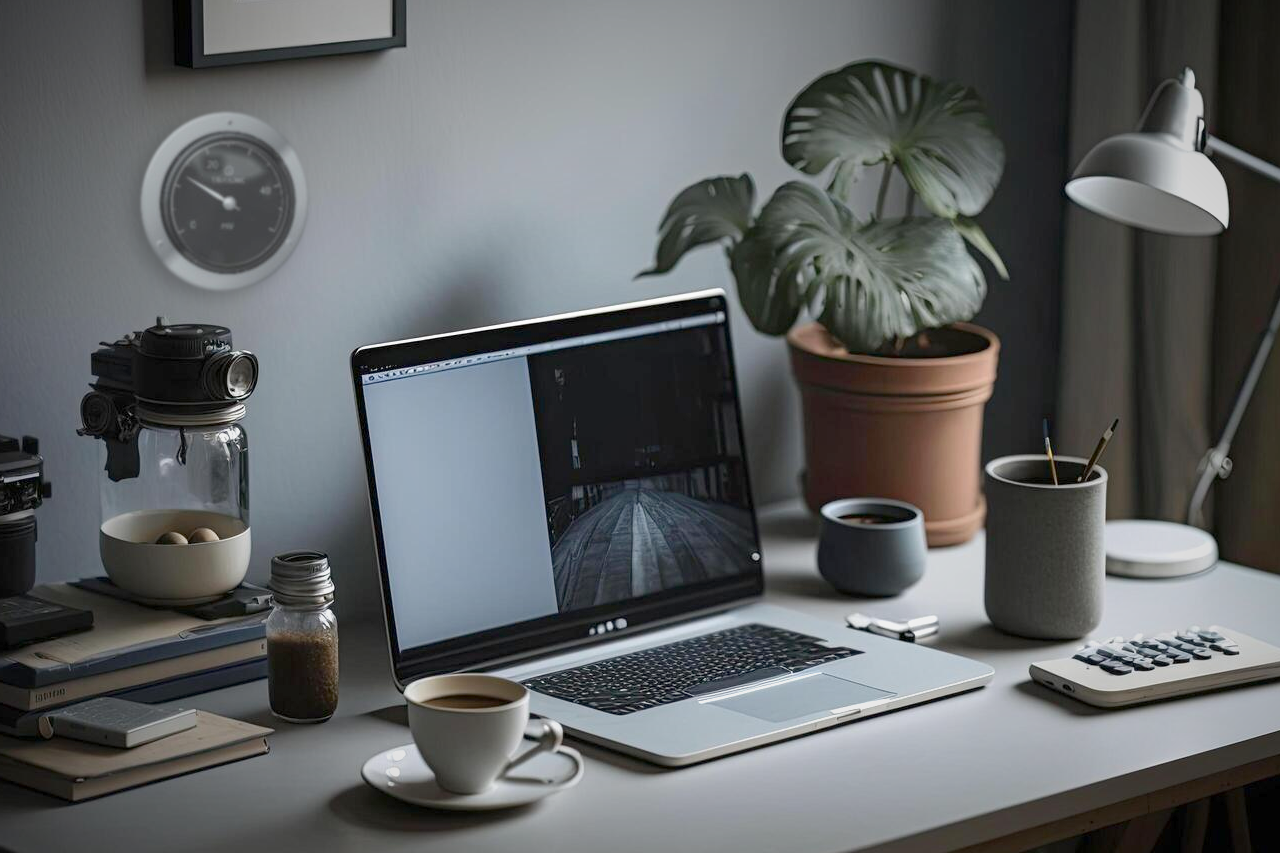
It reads **12.5** mV
